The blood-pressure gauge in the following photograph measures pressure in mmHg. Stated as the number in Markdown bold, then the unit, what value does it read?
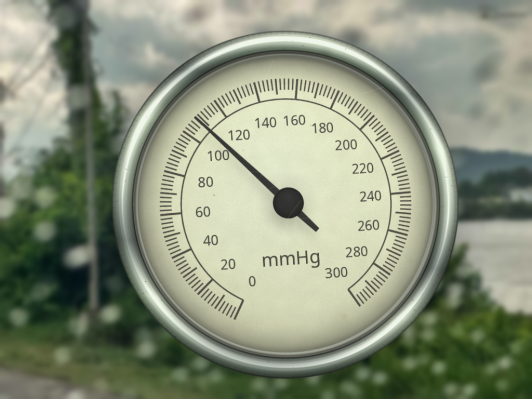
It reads **108** mmHg
